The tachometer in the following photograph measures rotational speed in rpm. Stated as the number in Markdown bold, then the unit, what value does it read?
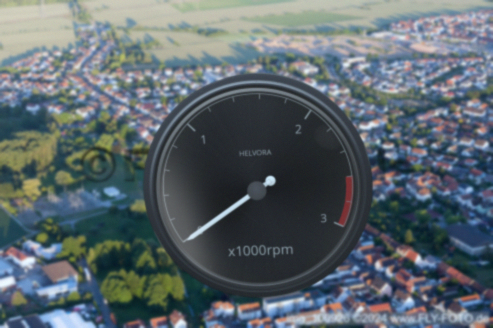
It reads **0** rpm
